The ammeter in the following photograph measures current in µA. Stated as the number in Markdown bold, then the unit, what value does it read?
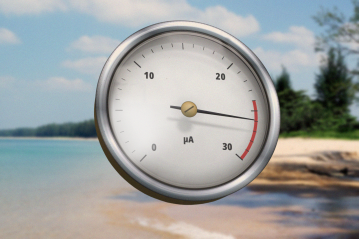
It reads **26** µA
